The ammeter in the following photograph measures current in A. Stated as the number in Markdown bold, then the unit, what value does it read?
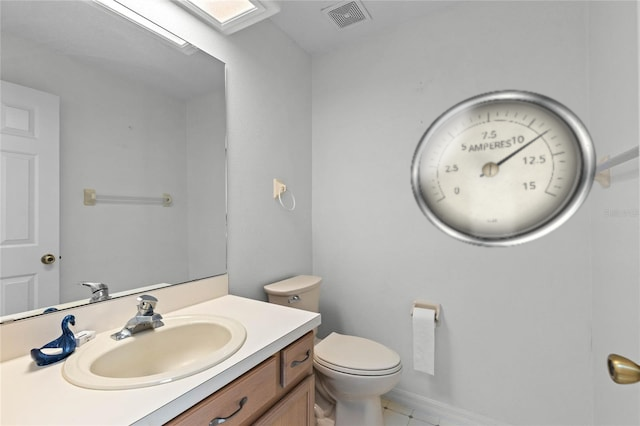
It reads **11** A
